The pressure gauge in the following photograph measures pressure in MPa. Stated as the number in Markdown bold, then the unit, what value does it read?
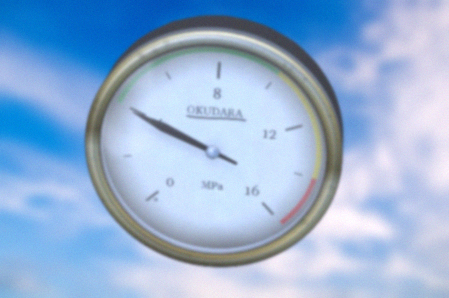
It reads **4** MPa
